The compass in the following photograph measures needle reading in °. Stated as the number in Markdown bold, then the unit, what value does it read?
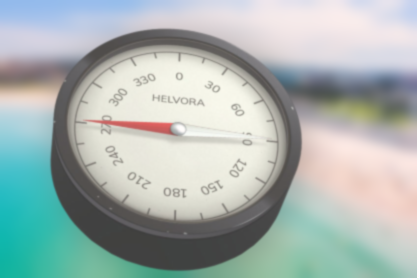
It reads **270** °
